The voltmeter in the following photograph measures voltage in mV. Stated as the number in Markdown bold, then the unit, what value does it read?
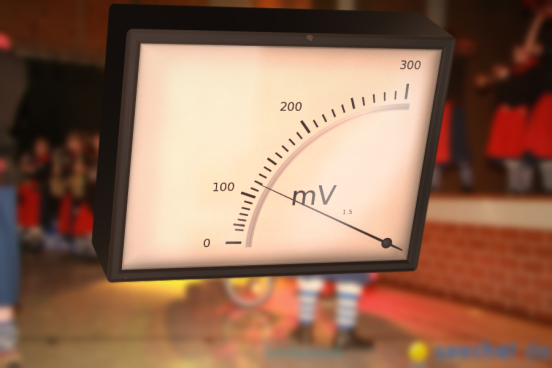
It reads **120** mV
